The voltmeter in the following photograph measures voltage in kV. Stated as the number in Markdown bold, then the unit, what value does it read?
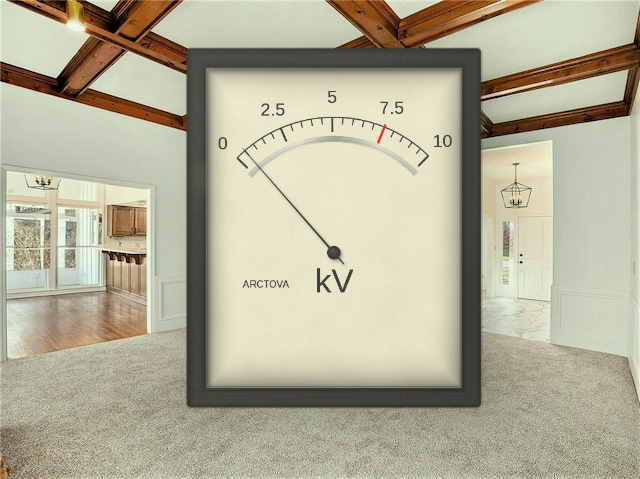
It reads **0.5** kV
